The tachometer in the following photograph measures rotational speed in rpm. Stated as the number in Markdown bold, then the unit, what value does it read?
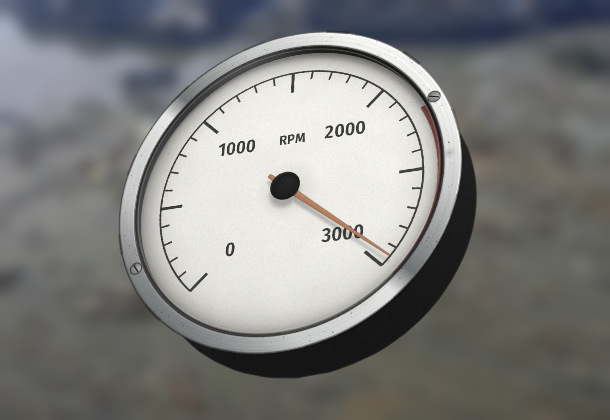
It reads **2950** rpm
